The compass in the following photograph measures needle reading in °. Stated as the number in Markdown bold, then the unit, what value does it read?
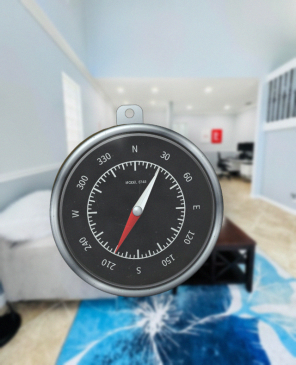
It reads **210** °
